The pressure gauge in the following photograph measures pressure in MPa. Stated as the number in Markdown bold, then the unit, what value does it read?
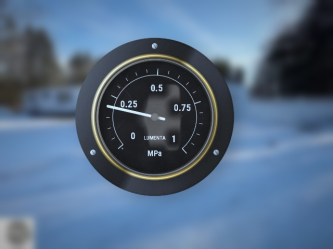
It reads **0.2** MPa
